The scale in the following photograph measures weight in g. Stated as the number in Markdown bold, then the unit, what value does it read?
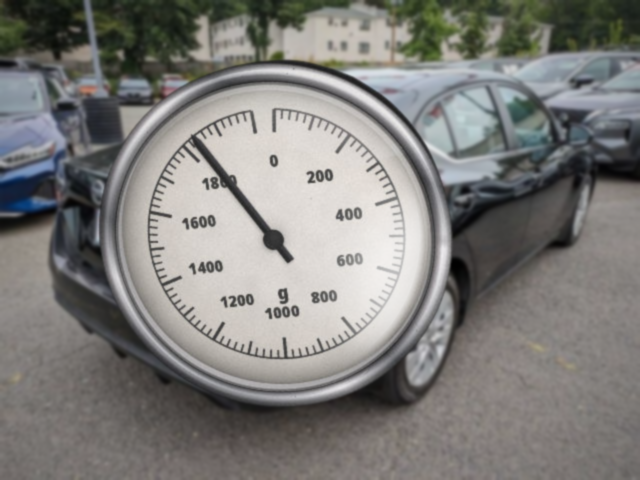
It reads **1840** g
